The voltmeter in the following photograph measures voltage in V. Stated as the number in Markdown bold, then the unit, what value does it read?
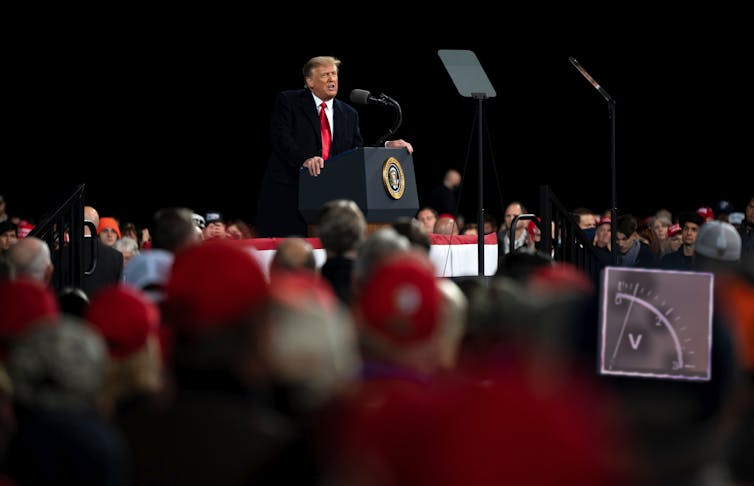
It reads **1** V
